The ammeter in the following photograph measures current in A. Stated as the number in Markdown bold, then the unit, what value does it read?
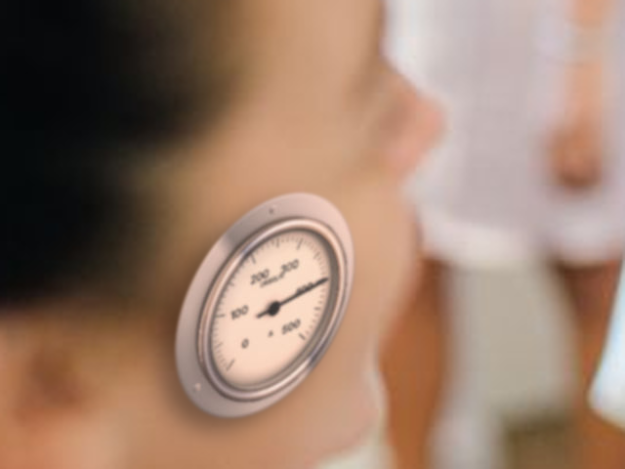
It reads **400** A
